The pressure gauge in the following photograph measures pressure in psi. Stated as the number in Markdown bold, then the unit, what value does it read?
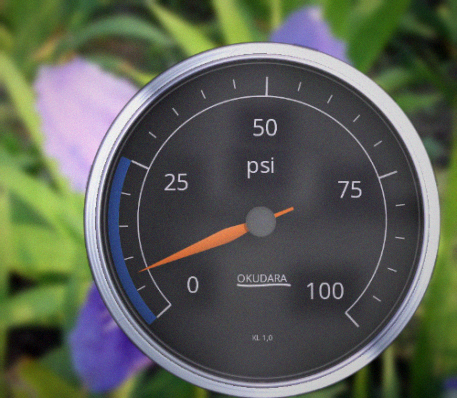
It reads **7.5** psi
